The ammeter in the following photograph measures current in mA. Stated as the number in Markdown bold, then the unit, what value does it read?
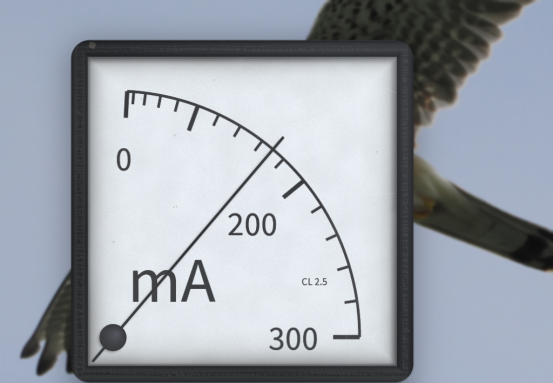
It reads **170** mA
